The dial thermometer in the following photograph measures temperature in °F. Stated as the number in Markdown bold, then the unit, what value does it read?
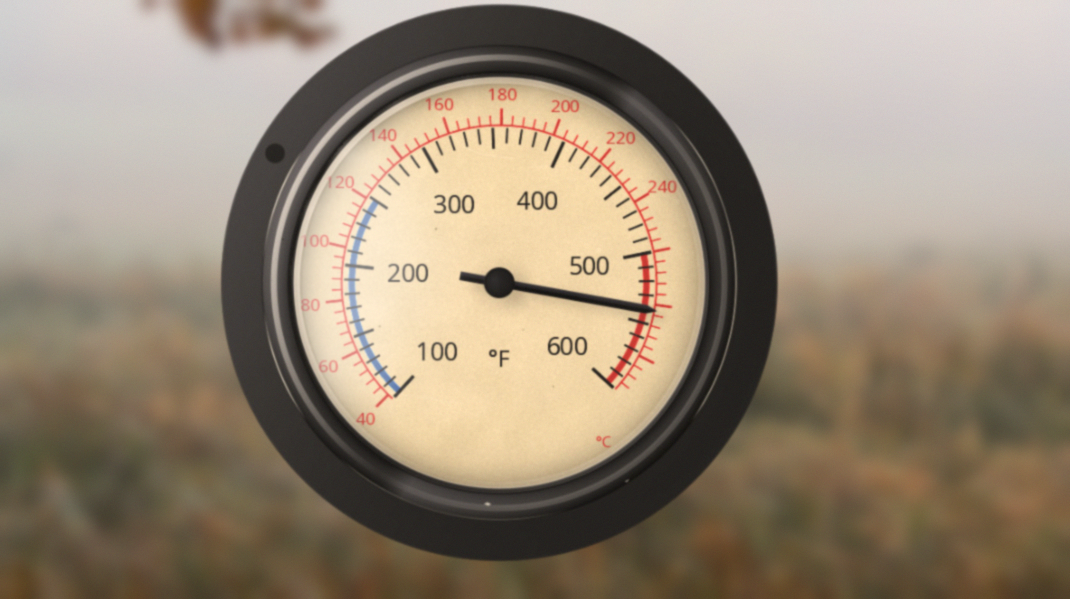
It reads **540** °F
